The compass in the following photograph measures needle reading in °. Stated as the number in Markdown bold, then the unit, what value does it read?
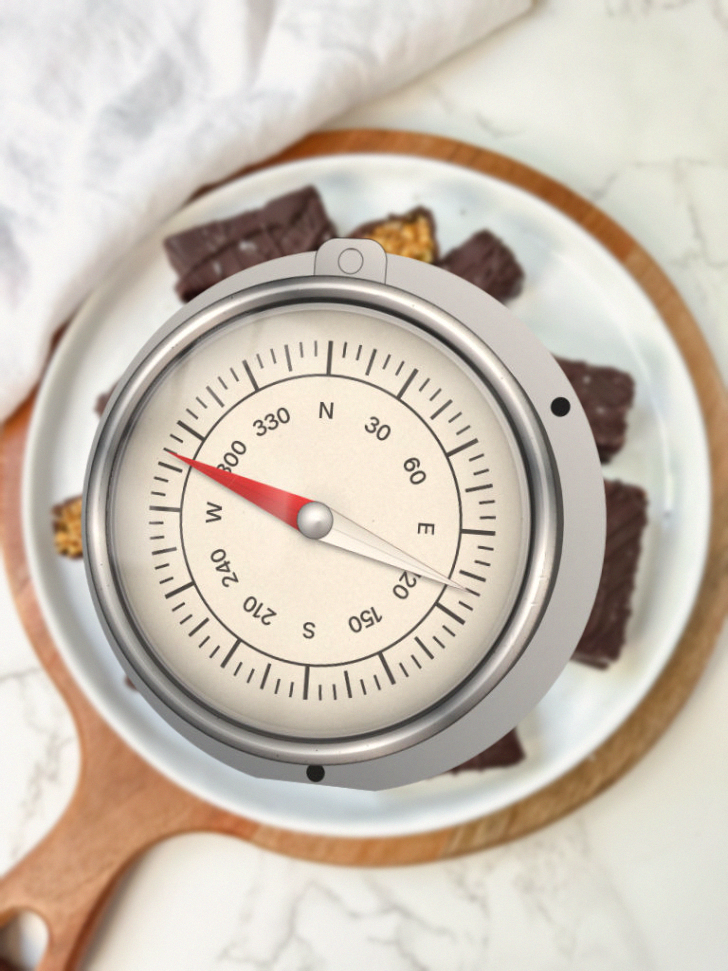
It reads **290** °
